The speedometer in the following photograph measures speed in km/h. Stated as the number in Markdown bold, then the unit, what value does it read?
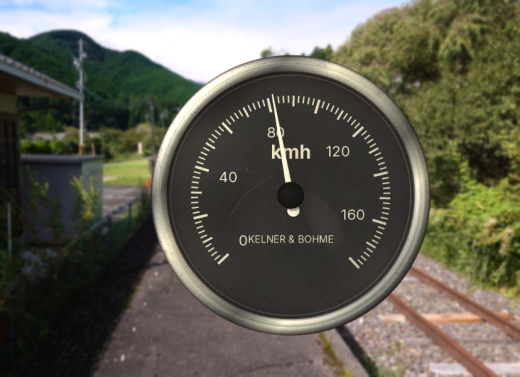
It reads **82** km/h
